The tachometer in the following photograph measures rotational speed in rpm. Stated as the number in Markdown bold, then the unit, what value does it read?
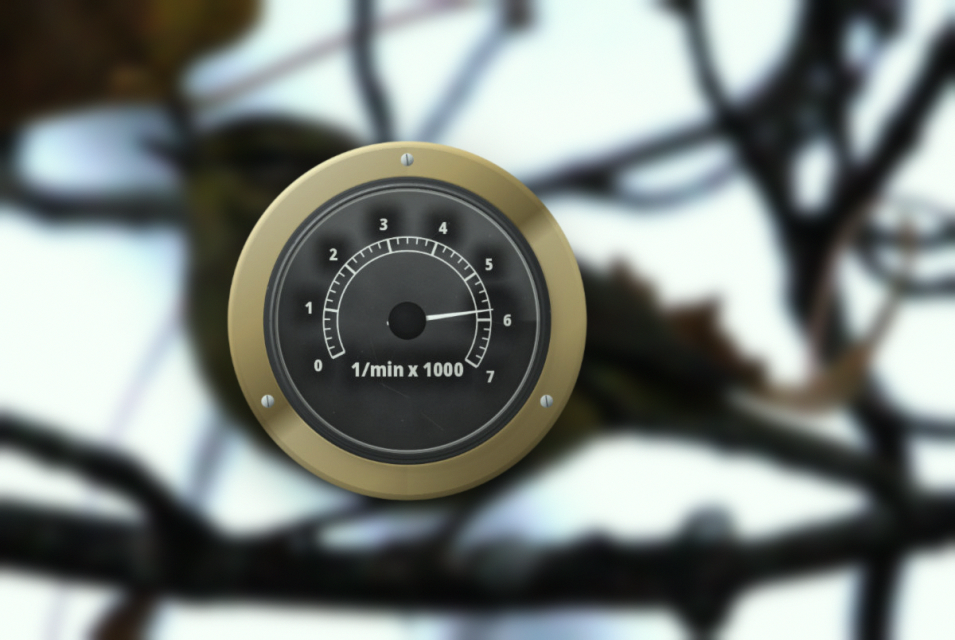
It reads **5800** rpm
